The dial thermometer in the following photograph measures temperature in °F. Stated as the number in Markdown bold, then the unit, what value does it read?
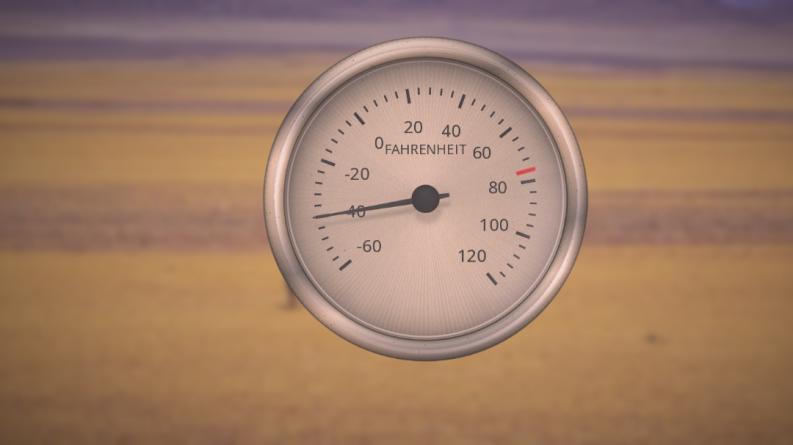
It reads **-40** °F
